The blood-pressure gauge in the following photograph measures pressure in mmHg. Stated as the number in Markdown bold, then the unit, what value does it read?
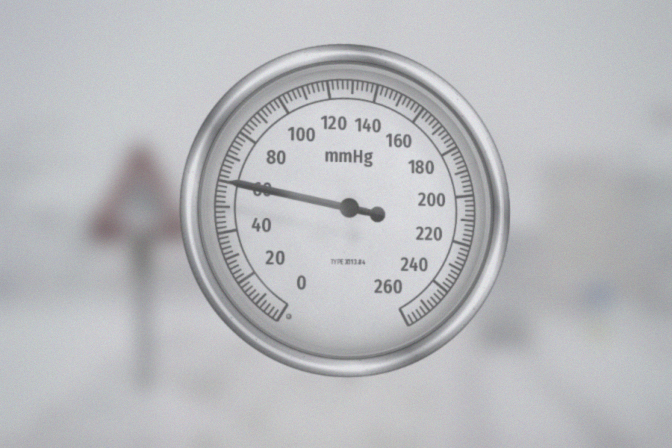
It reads **60** mmHg
